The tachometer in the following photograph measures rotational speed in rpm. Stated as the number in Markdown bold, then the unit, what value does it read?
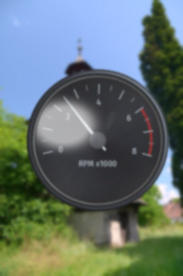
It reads **2500** rpm
